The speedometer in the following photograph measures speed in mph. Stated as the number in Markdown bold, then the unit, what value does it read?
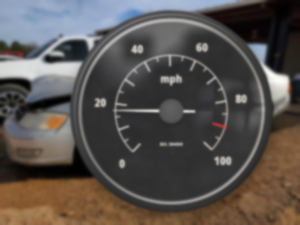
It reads **17.5** mph
